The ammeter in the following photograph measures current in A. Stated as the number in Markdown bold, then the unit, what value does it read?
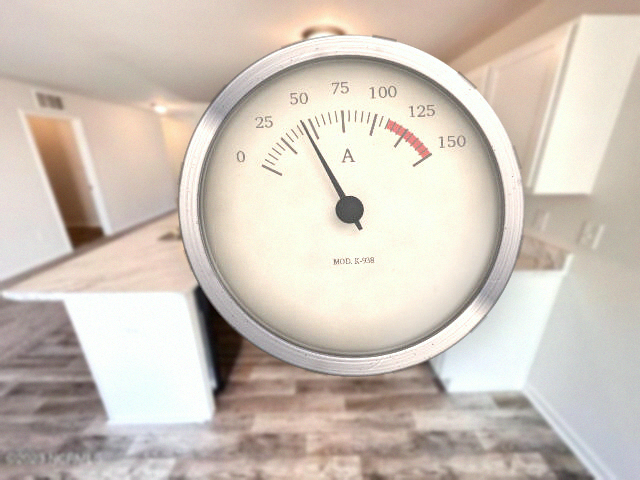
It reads **45** A
